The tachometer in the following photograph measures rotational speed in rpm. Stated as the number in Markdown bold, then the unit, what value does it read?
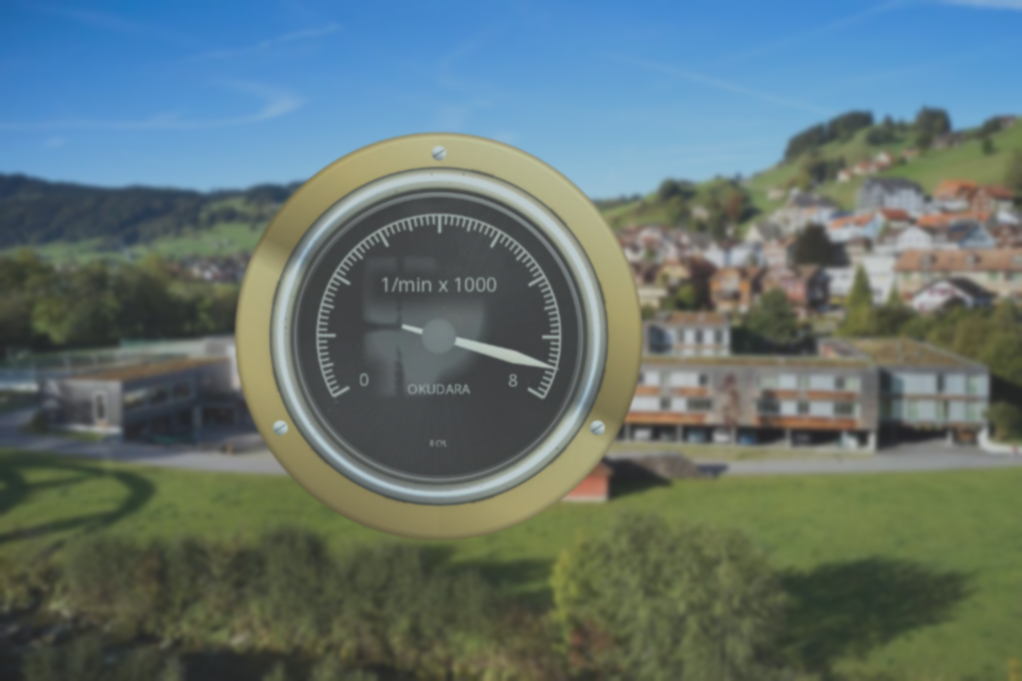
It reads **7500** rpm
